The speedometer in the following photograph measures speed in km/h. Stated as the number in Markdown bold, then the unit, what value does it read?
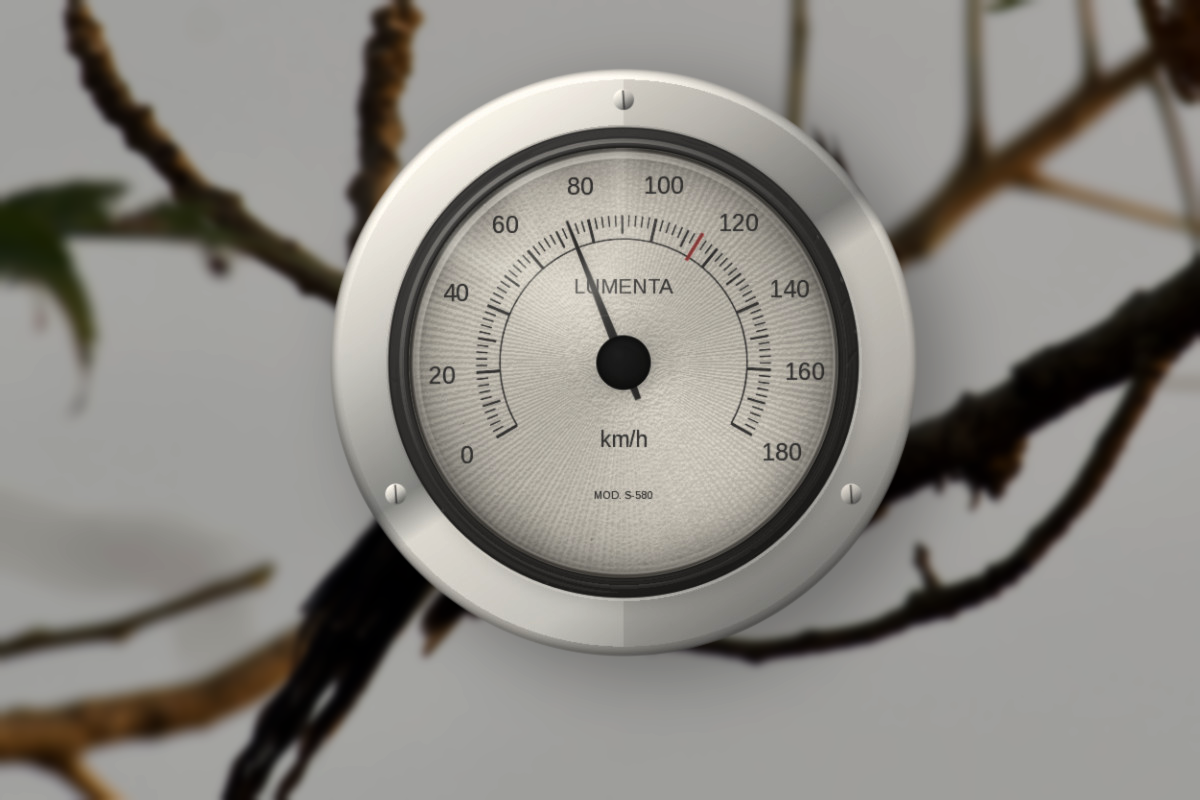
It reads **74** km/h
